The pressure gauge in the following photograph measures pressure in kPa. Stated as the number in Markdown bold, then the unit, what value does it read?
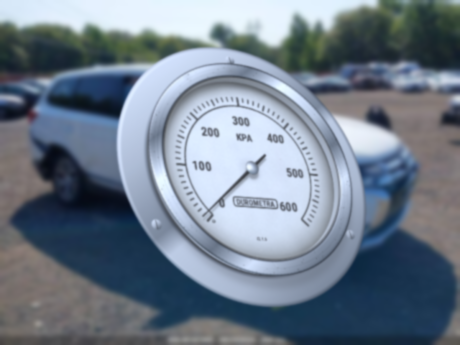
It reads **10** kPa
